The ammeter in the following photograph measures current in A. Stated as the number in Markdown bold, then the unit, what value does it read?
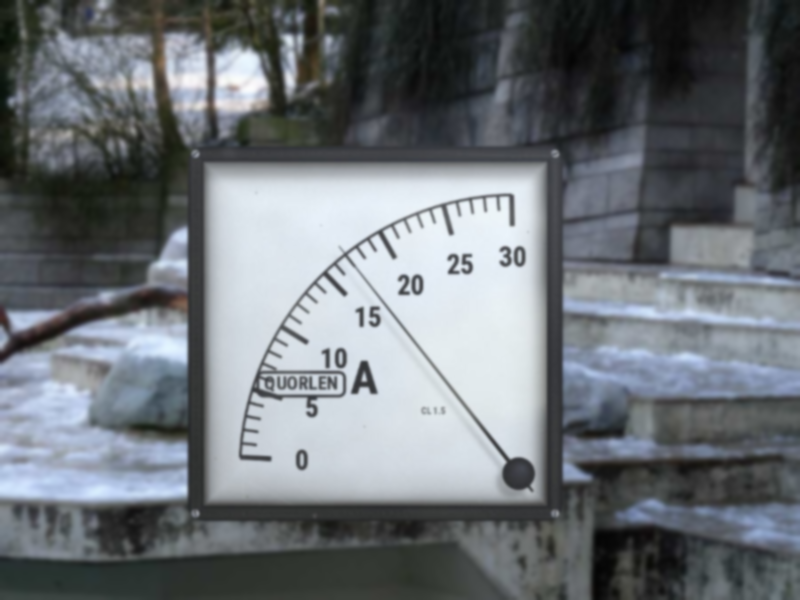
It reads **17** A
